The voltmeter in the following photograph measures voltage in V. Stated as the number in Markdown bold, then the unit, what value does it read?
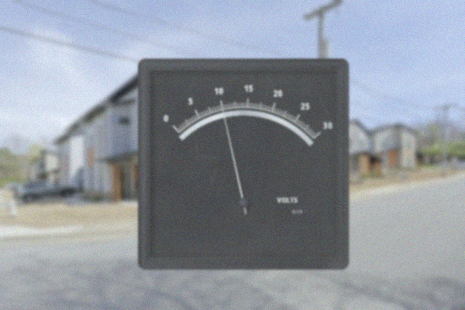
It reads **10** V
